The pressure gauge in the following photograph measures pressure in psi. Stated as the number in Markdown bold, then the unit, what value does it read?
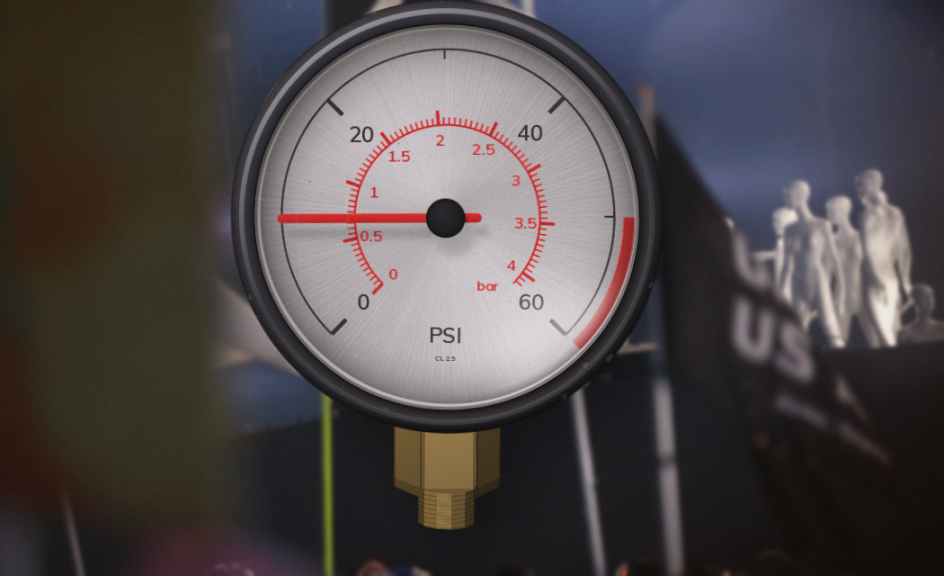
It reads **10** psi
